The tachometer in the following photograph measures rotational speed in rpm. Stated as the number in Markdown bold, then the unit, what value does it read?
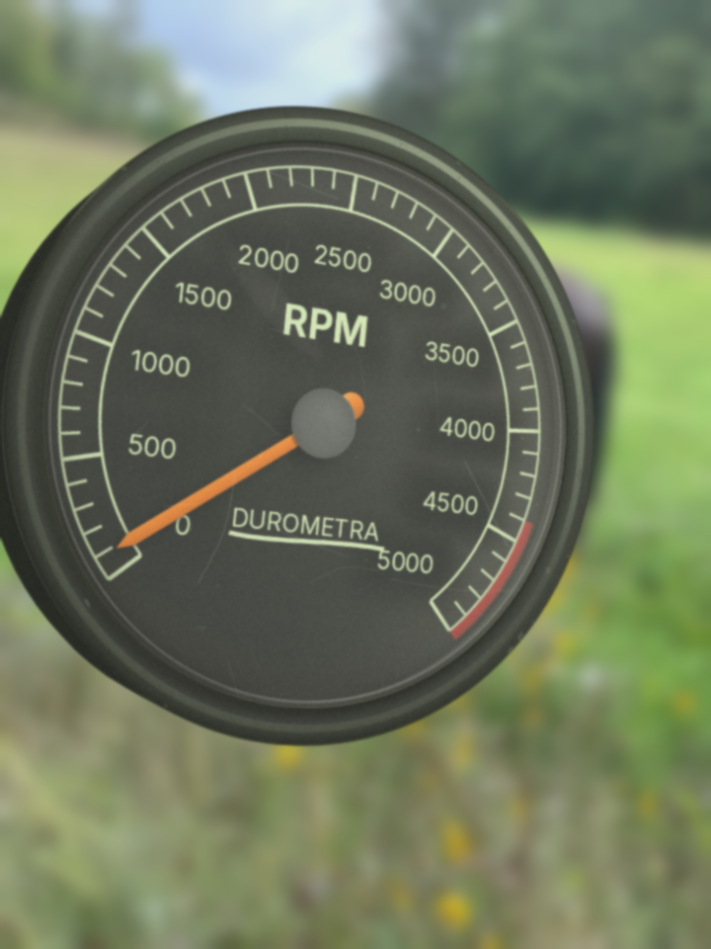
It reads **100** rpm
